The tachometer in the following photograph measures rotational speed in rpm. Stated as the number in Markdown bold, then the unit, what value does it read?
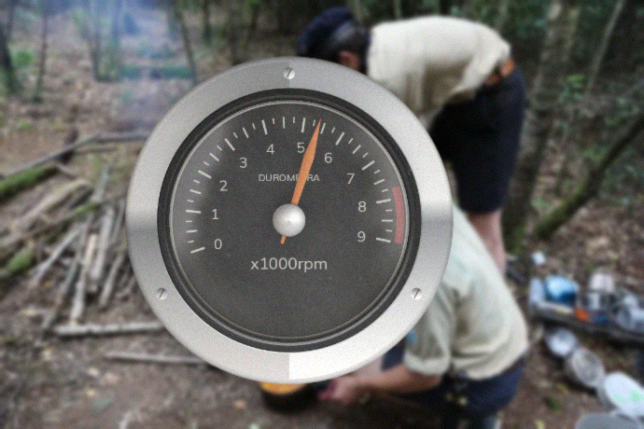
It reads **5375** rpm
